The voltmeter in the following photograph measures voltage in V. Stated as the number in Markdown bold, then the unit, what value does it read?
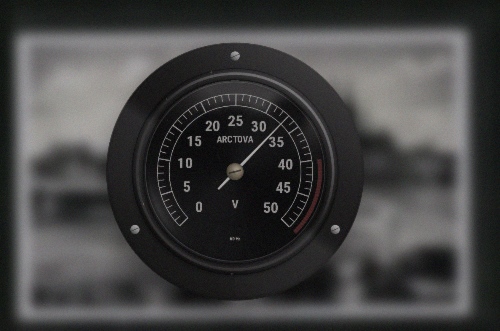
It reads **33** V
